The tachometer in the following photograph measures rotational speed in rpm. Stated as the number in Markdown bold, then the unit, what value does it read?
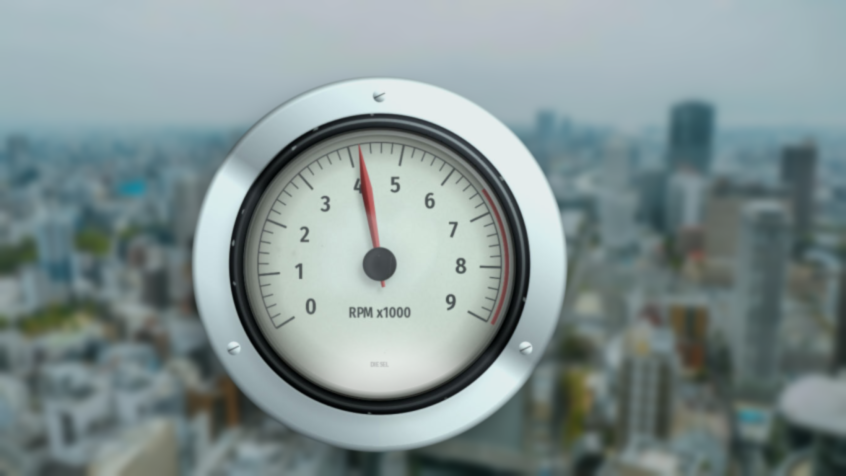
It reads **4200** rpm
